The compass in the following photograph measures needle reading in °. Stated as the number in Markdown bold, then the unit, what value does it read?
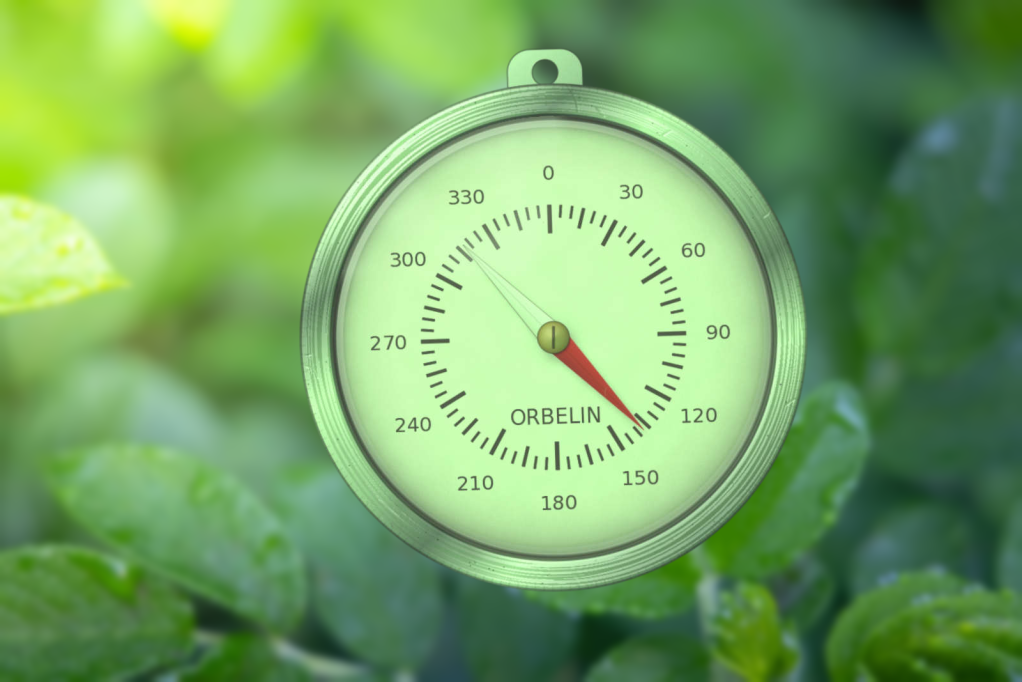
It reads **137.5** °
